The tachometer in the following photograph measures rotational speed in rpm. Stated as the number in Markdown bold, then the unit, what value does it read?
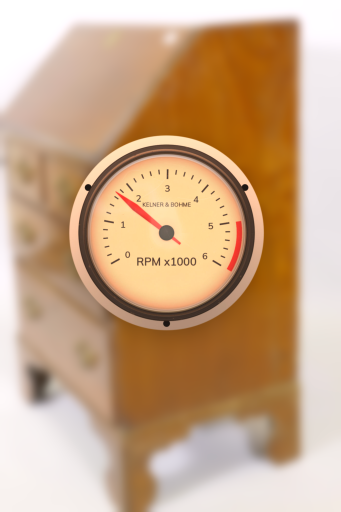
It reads **1700** rpm
